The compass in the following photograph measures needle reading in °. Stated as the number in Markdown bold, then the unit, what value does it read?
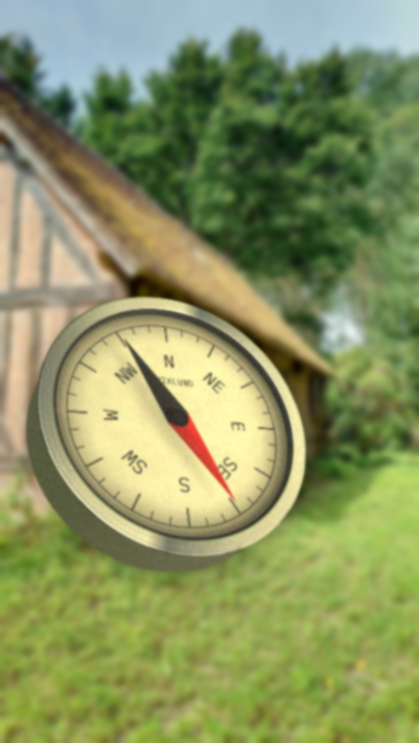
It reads **150** °
